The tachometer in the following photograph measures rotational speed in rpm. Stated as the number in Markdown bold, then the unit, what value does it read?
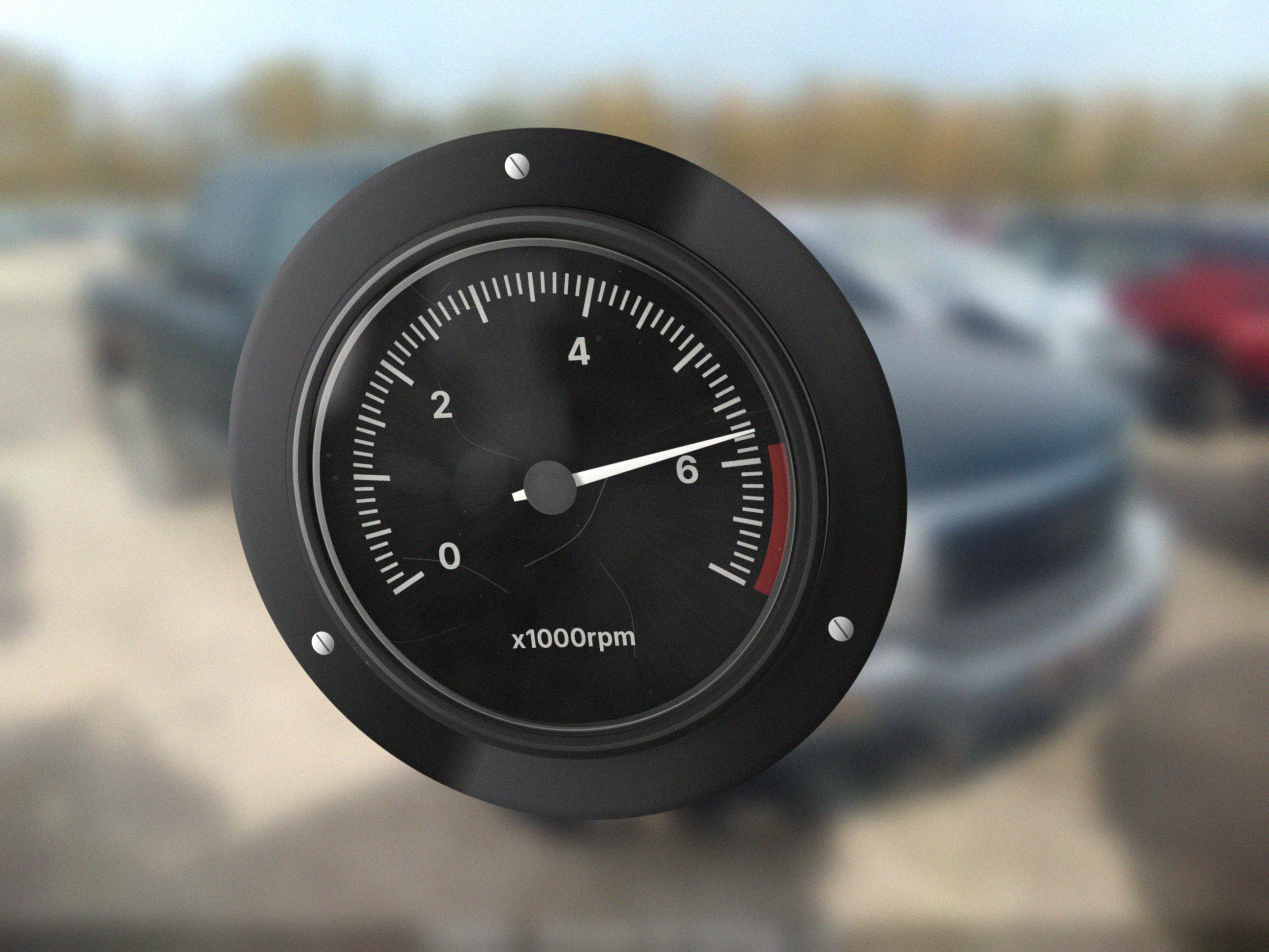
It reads **5750** rpm
